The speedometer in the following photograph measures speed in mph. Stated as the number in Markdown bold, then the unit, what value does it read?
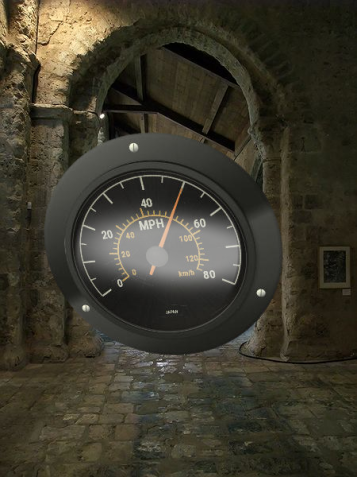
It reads **50** mph
